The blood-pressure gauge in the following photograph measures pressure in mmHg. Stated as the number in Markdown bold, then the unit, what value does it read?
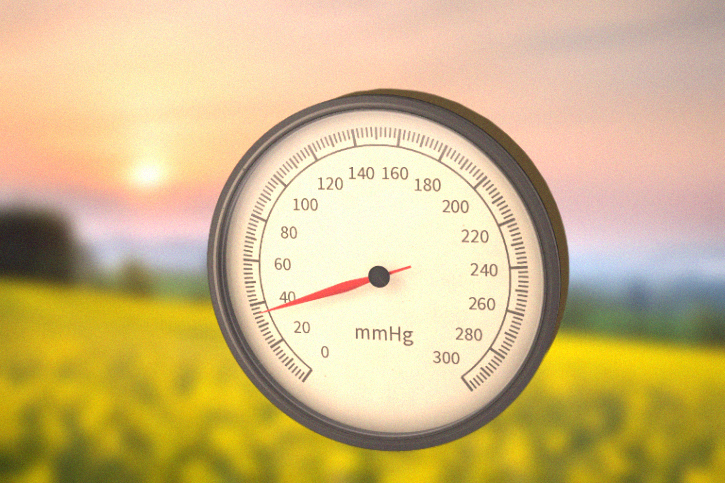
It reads **36** mmHg
